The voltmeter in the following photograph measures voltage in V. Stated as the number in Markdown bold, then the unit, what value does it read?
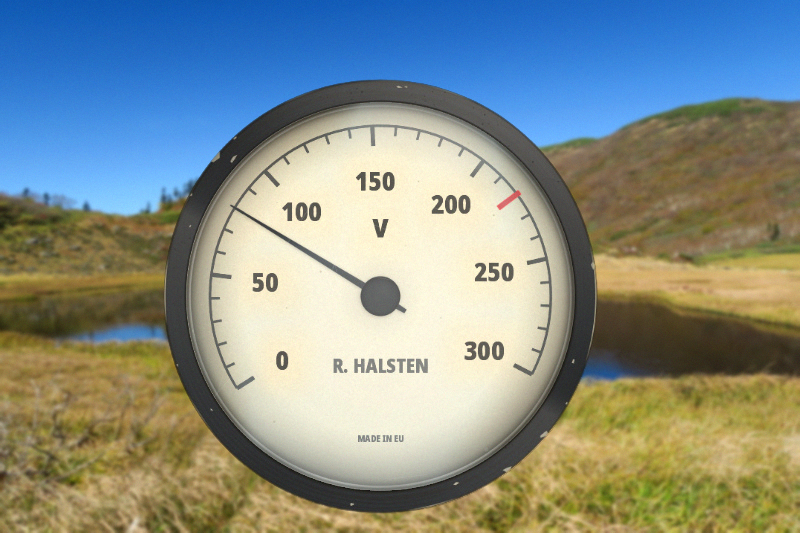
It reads **80** V
